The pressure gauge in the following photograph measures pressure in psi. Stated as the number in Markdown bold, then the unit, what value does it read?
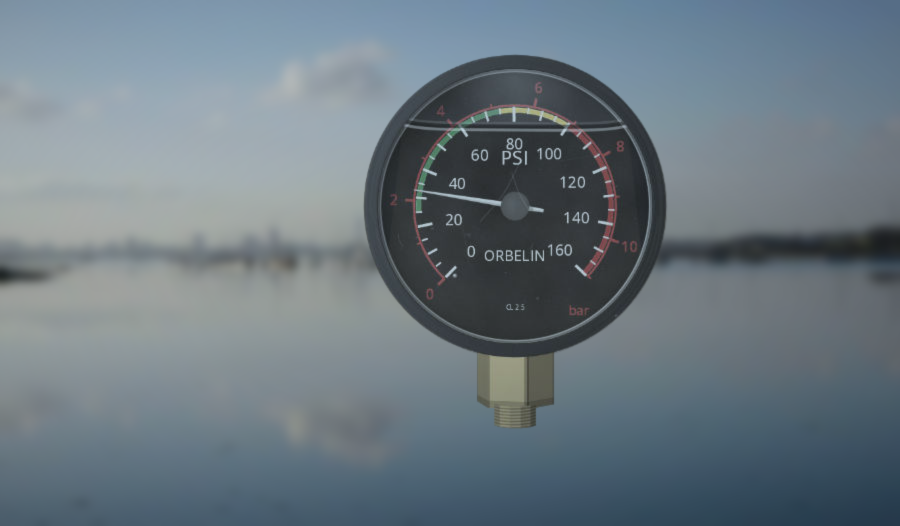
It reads **32.5** psi
